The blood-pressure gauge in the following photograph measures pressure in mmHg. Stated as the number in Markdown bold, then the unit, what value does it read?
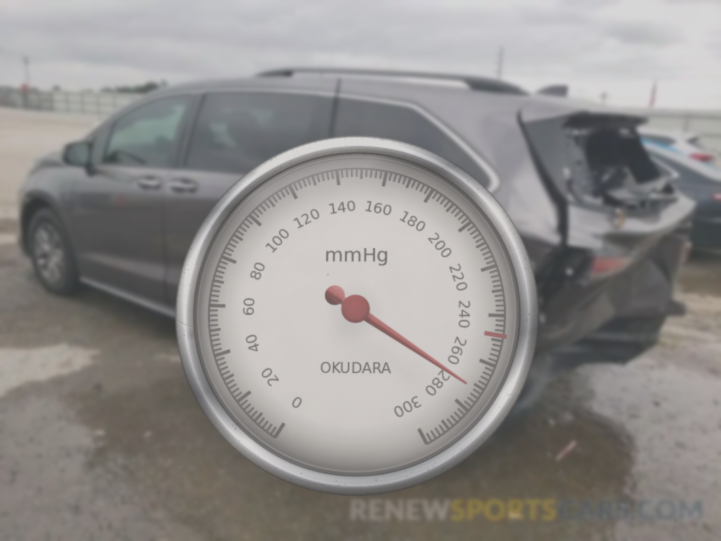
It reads **272** mmHg
